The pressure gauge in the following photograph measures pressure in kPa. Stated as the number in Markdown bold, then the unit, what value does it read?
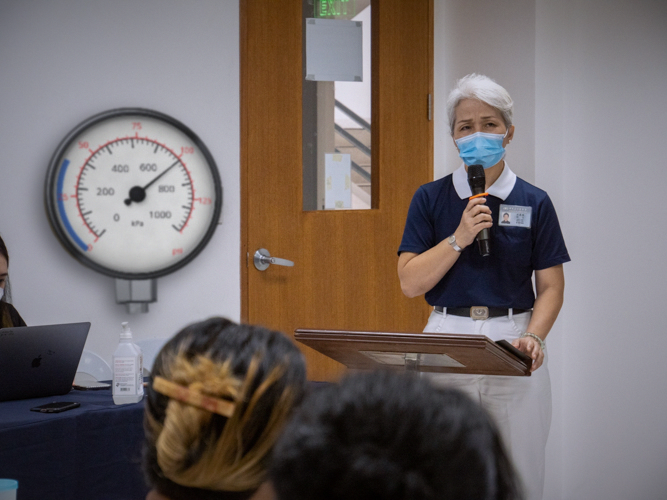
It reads **700** kPa
